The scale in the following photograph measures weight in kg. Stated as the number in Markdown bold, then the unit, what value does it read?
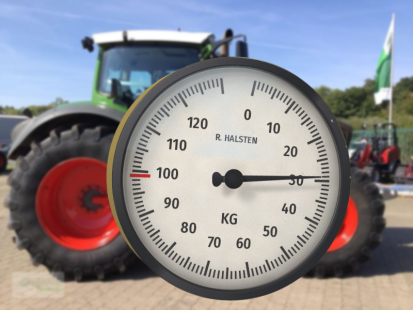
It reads **29** kg
